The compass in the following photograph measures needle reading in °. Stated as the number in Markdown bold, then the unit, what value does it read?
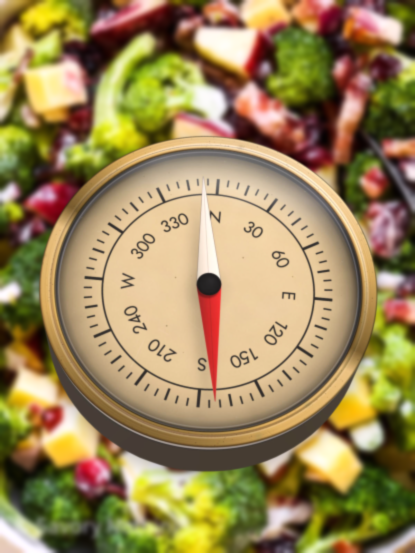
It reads **172.5** °
